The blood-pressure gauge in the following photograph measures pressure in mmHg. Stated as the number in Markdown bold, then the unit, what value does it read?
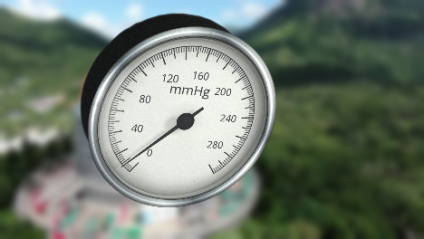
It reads **10** mmHg
